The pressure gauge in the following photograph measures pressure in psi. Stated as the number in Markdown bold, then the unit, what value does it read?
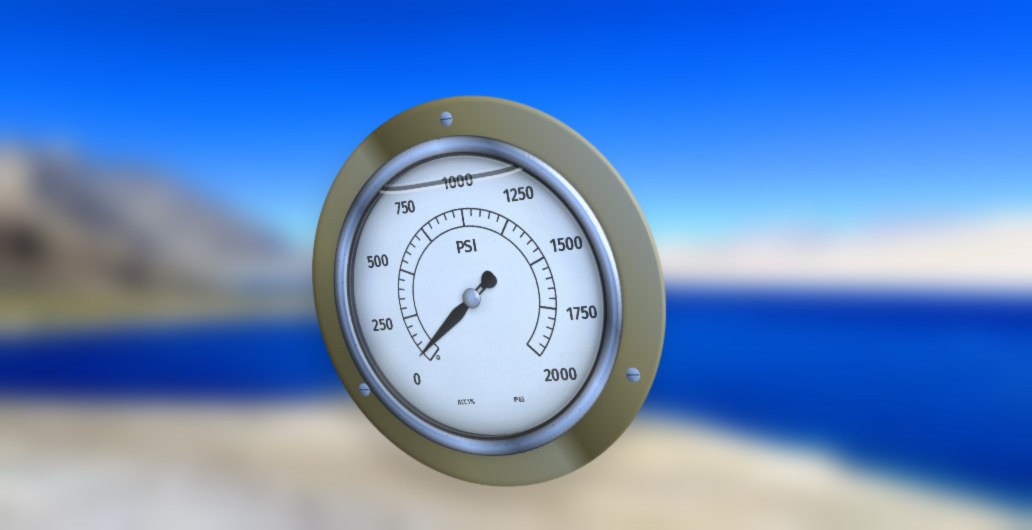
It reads **50** psi
